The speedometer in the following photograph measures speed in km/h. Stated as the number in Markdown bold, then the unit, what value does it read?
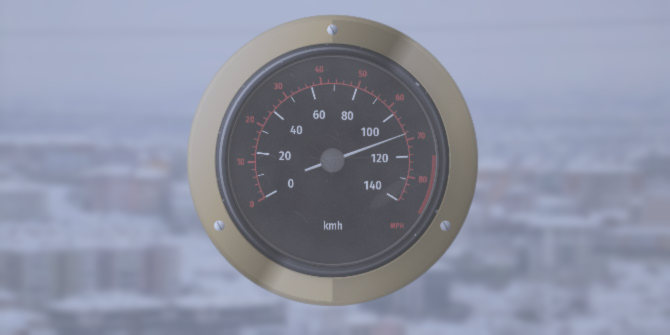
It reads **110** km/h
